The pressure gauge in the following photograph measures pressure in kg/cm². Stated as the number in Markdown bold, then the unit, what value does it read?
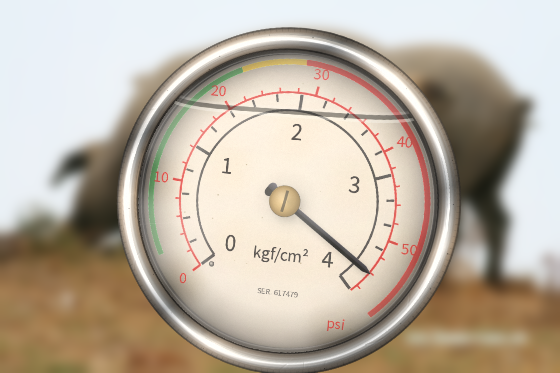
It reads **3.8** kg/cm²
